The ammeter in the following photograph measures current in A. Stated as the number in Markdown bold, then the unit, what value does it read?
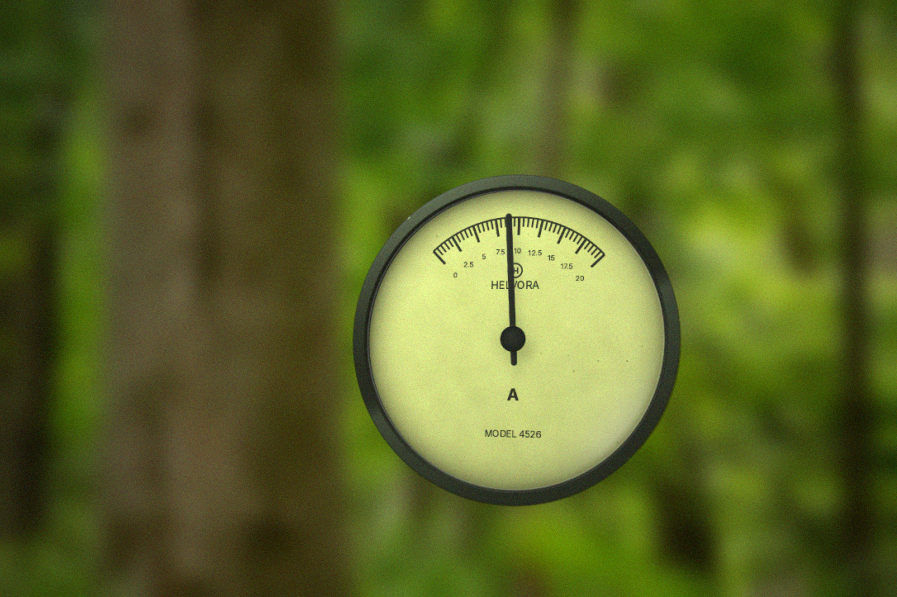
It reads **9** A
